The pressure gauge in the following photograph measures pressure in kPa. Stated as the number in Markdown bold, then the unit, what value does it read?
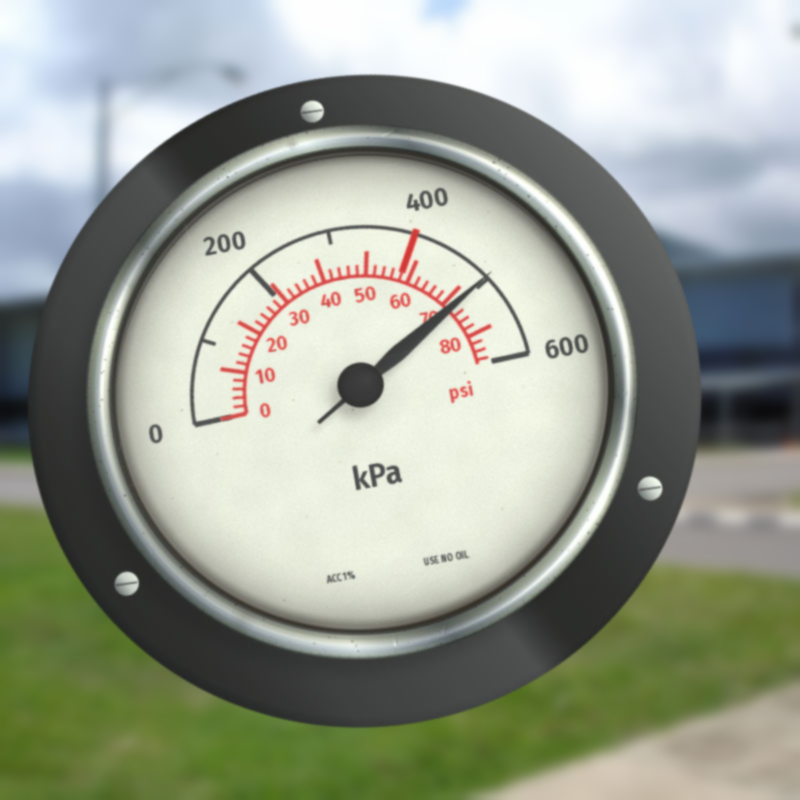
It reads **500** kPa
